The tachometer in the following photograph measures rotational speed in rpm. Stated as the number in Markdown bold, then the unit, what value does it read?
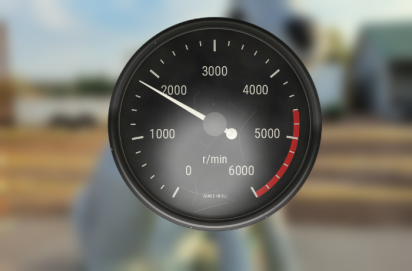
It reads **1800** rpm
